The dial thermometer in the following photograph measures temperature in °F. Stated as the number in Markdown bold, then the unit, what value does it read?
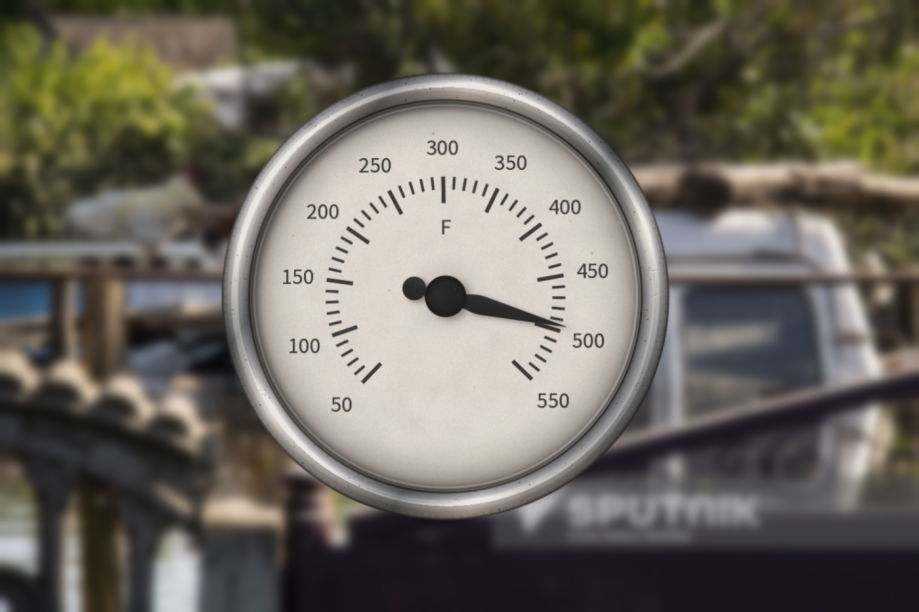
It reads **495** °F
